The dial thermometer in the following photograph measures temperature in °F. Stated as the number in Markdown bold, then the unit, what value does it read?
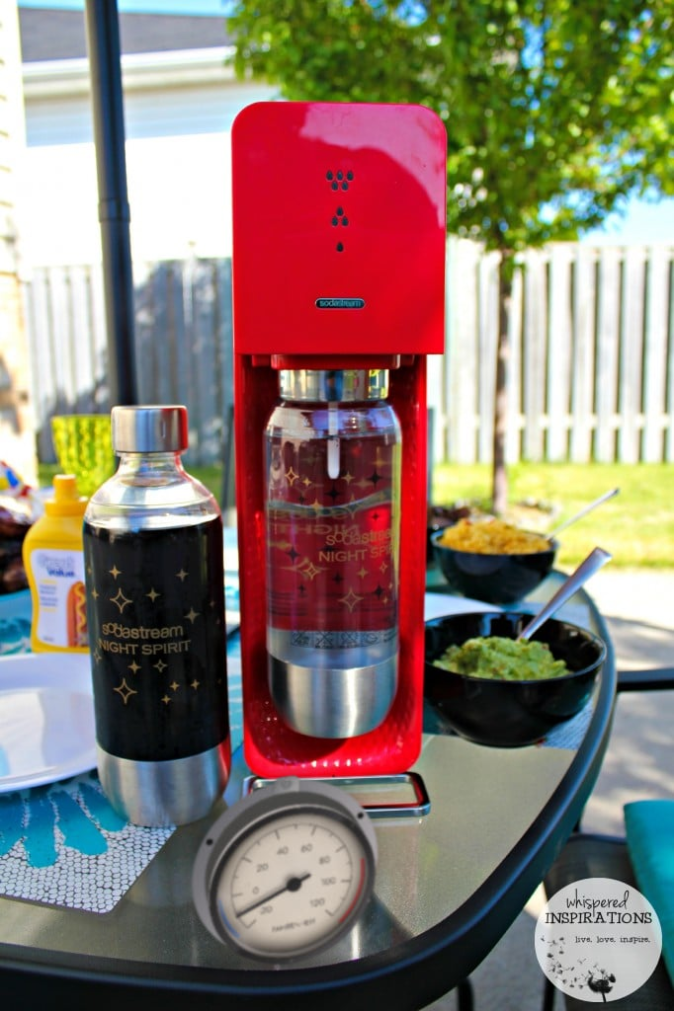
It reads **-10** °F
